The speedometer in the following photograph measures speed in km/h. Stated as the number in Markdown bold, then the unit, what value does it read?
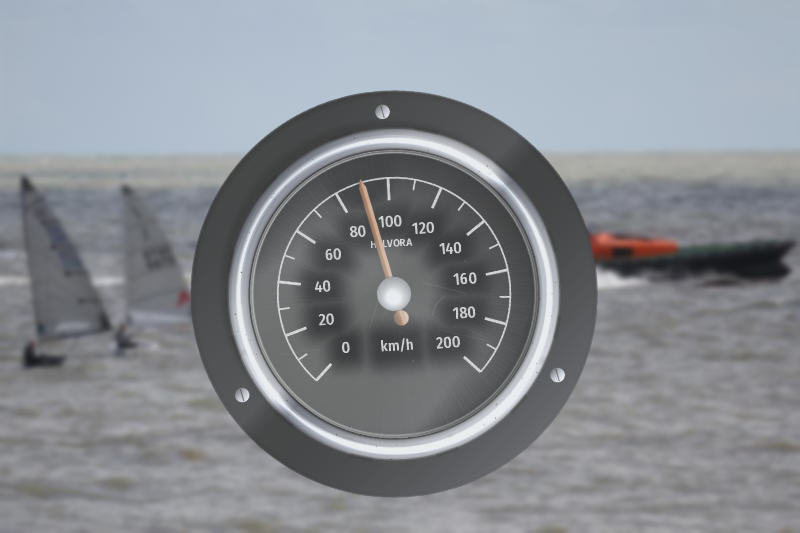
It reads **90** km/h
